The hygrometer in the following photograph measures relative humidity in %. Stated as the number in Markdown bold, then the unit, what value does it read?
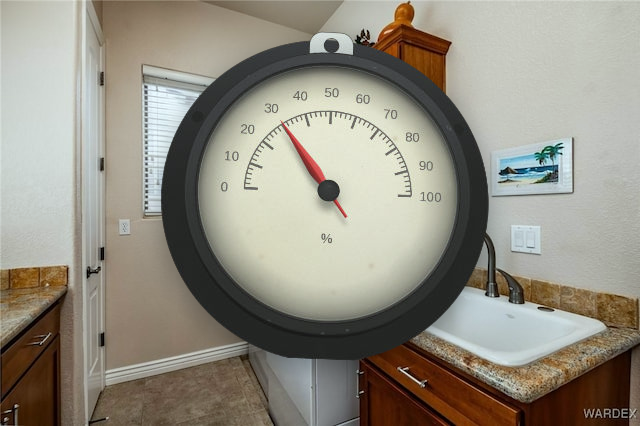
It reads **30** %
